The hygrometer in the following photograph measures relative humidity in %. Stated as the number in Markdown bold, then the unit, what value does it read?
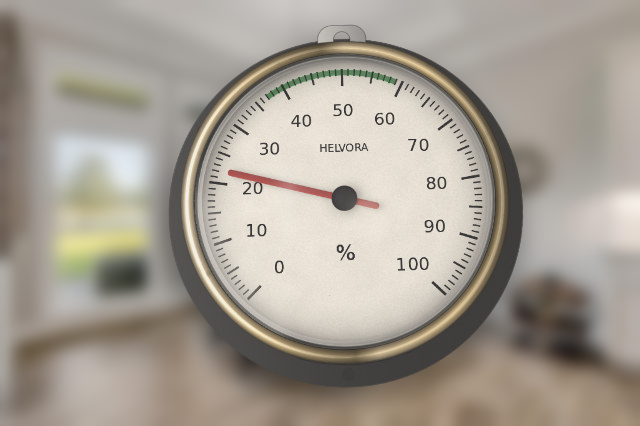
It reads **22** %
